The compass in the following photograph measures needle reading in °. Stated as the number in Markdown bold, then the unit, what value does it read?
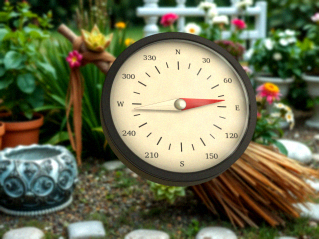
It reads **82.5** °
